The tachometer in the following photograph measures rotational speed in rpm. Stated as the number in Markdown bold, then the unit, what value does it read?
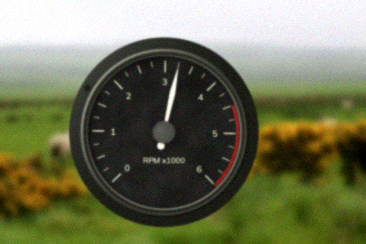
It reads **3250** rpm
